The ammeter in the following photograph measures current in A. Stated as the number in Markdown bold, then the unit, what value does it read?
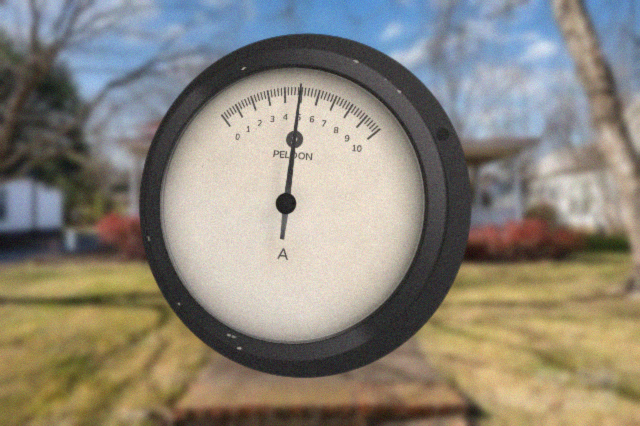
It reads **5** A
